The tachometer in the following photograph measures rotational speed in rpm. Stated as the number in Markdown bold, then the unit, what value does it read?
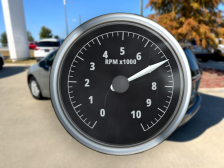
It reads **7000** rpm
